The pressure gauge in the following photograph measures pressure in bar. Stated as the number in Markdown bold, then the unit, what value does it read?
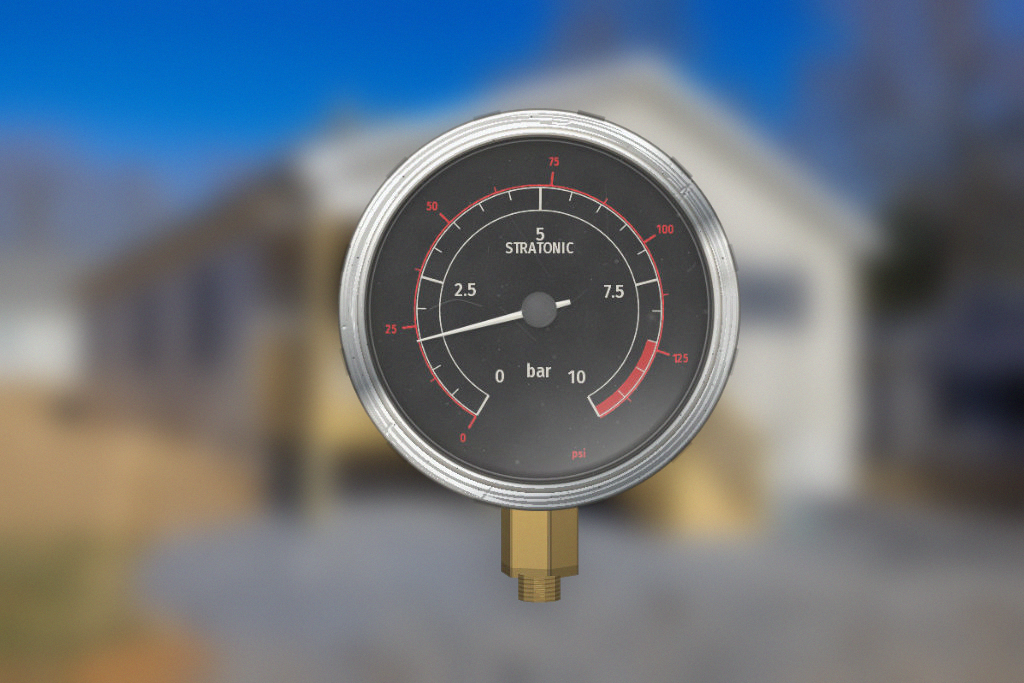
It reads **1.5** bar
